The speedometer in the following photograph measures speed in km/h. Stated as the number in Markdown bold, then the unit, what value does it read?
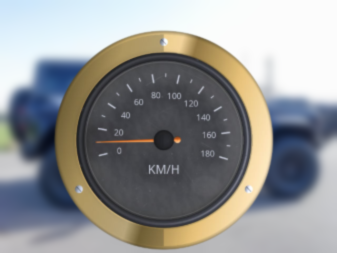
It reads **10** km/h
